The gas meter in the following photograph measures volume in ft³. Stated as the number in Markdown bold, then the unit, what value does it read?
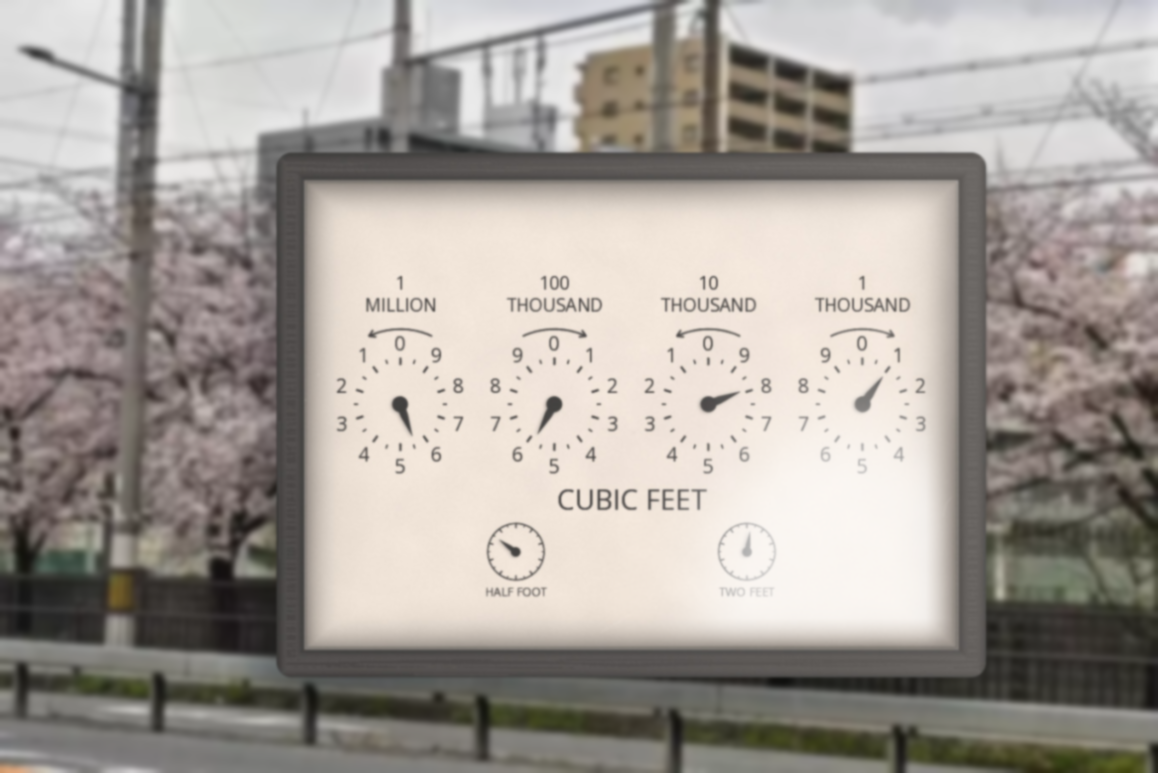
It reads **558100** ft³
